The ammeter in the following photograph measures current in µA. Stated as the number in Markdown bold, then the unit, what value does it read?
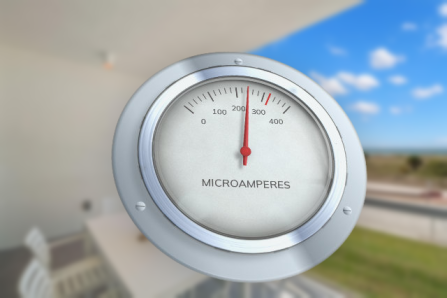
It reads **240** µA
